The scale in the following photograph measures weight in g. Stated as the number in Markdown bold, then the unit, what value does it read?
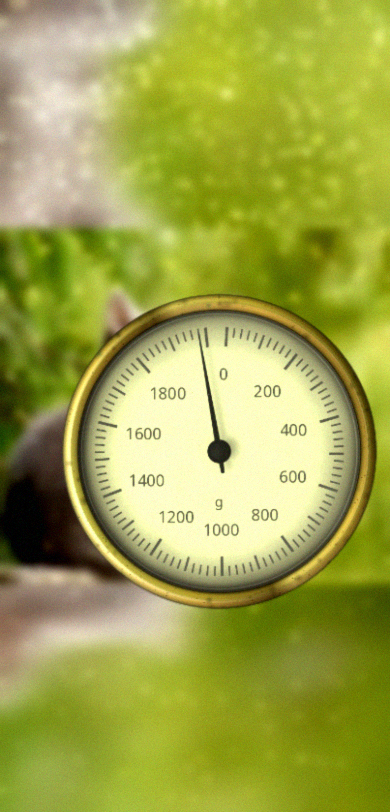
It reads **1980** g
